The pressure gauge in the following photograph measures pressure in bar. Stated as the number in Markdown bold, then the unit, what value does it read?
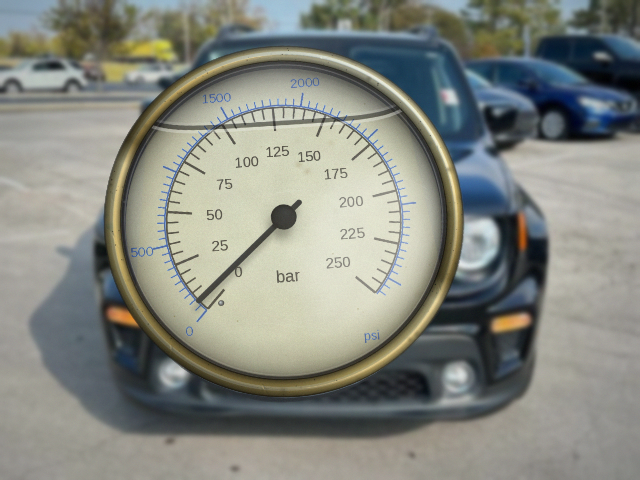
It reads **5** bar
